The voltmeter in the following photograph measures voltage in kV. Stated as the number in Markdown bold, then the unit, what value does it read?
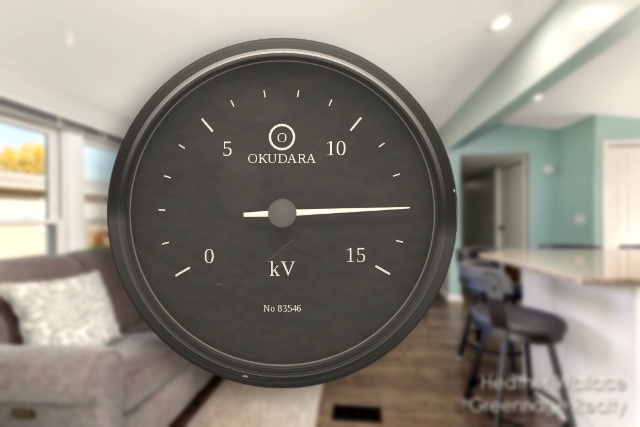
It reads **13** kV
